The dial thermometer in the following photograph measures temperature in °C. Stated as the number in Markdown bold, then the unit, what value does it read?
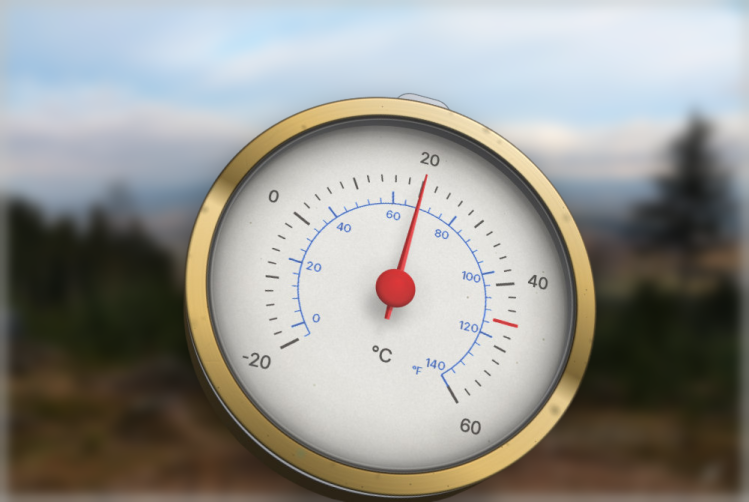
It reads **20** °C
